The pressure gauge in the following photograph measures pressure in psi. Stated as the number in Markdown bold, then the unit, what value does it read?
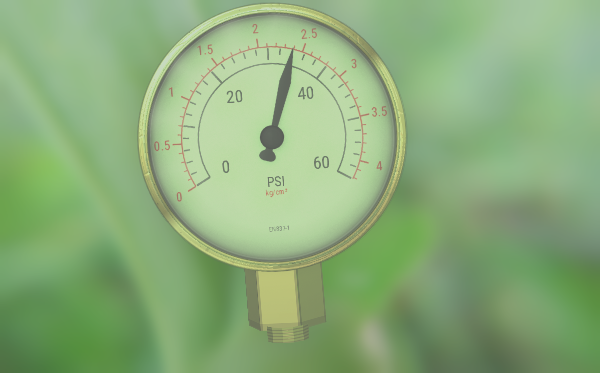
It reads **34** psi
